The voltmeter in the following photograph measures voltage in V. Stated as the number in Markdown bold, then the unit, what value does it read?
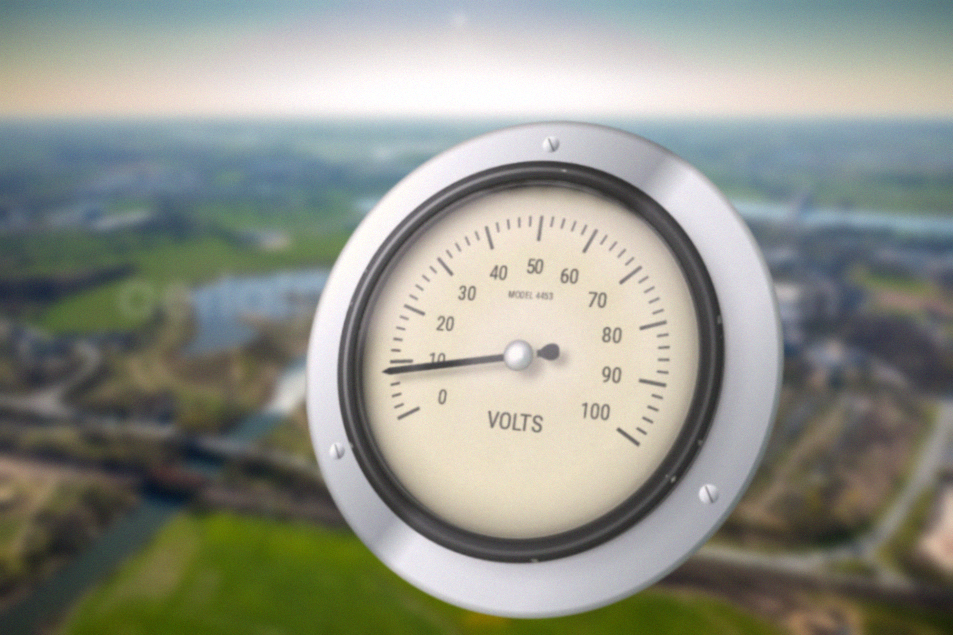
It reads **8** V
